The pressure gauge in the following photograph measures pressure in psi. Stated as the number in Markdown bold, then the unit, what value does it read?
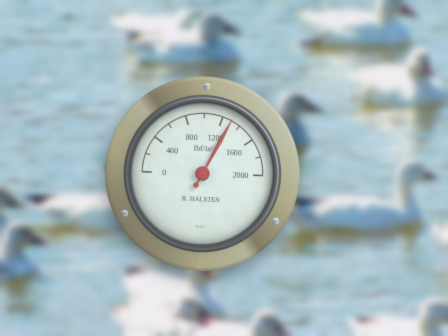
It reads **1300** psi
